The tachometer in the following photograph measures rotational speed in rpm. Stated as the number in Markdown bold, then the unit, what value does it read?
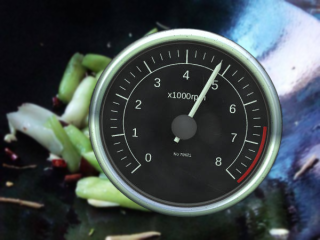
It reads **4800** rpm
